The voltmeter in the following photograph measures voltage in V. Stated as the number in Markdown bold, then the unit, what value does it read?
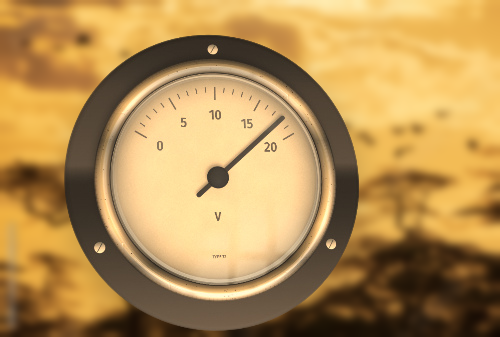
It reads **18** V
